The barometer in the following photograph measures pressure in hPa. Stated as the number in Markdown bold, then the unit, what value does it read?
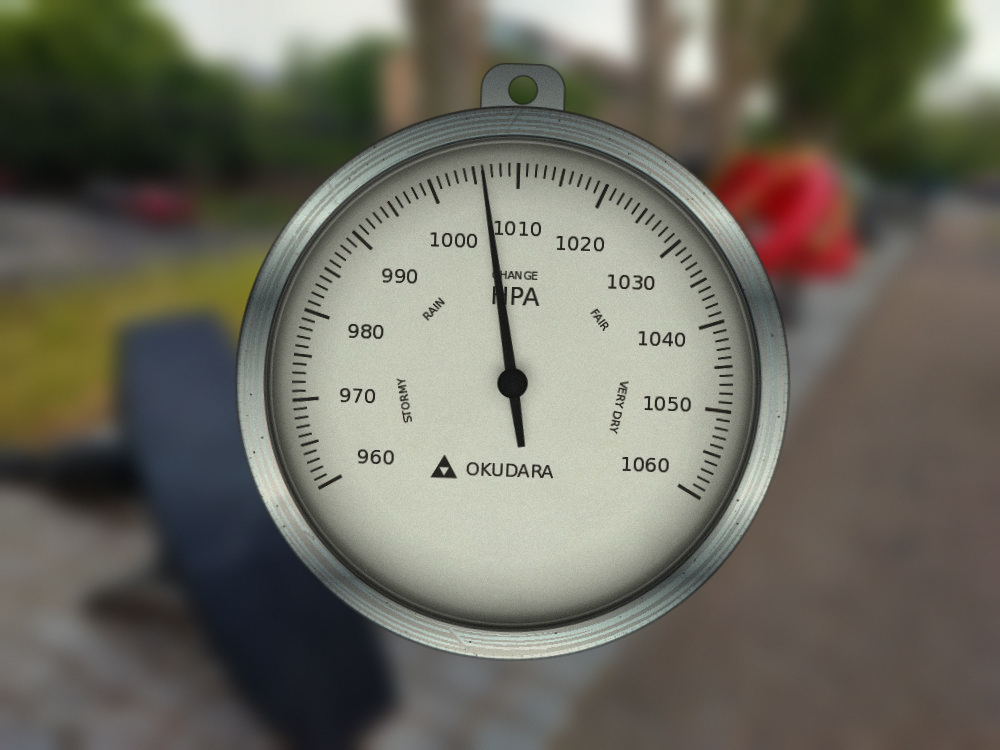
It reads **1006** hPa
